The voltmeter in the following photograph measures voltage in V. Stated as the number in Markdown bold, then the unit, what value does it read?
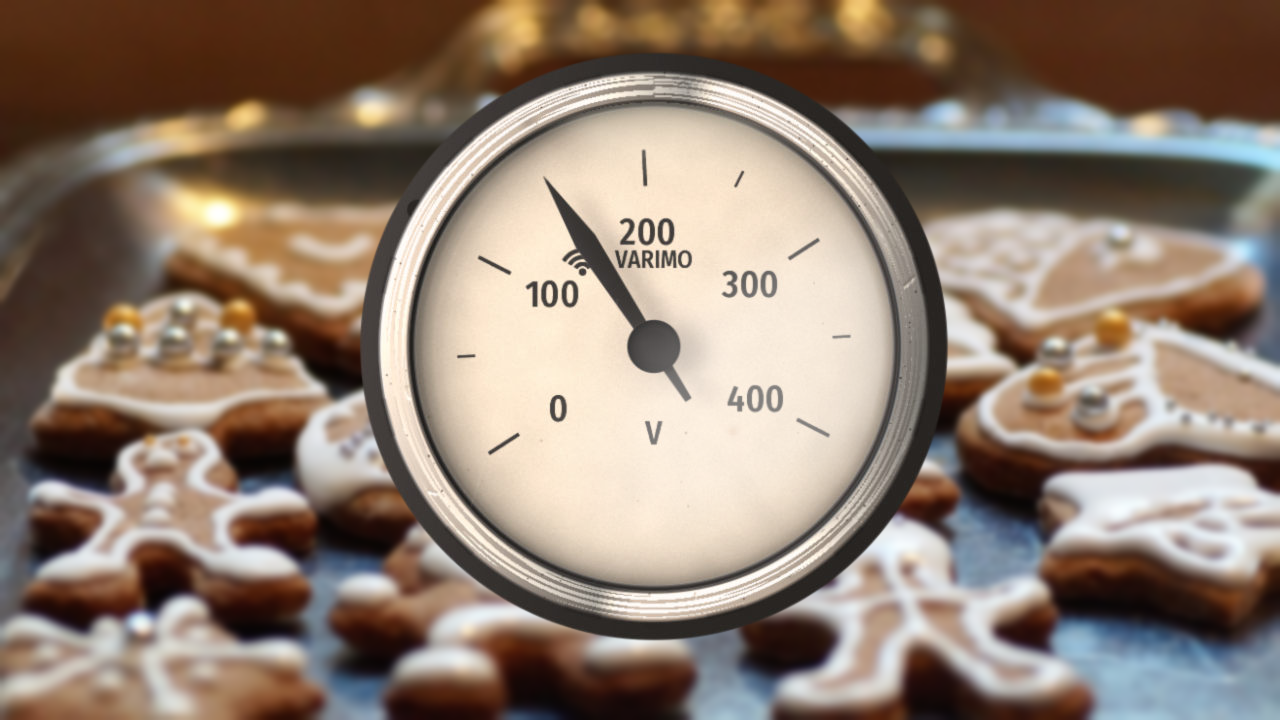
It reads **150** V
